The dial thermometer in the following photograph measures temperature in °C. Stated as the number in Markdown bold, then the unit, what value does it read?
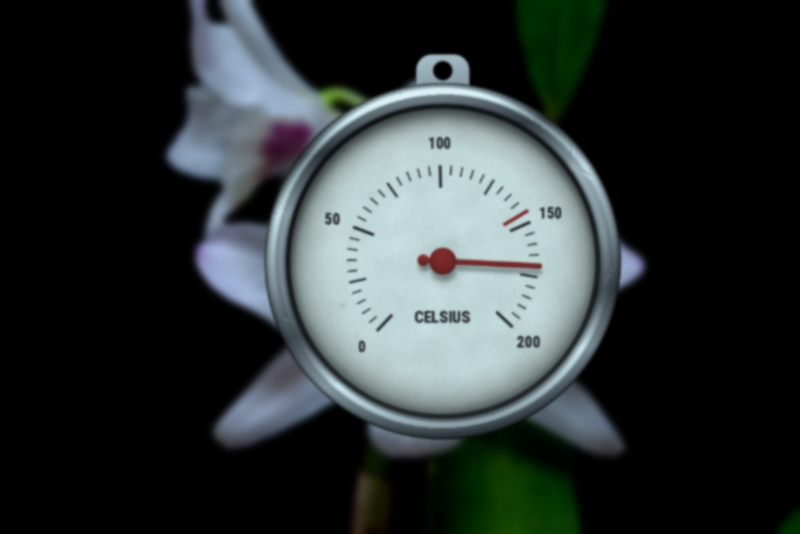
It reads **170** °C
